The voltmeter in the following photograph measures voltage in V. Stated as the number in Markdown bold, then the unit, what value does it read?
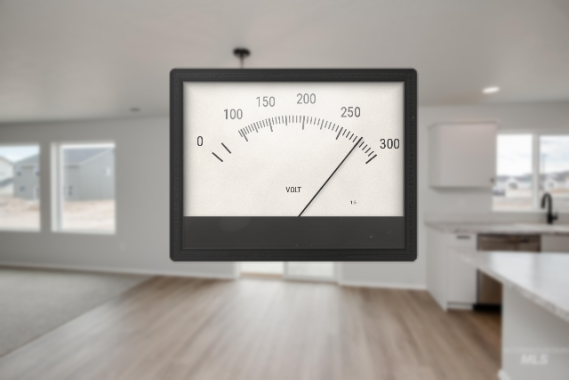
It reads **275** V
